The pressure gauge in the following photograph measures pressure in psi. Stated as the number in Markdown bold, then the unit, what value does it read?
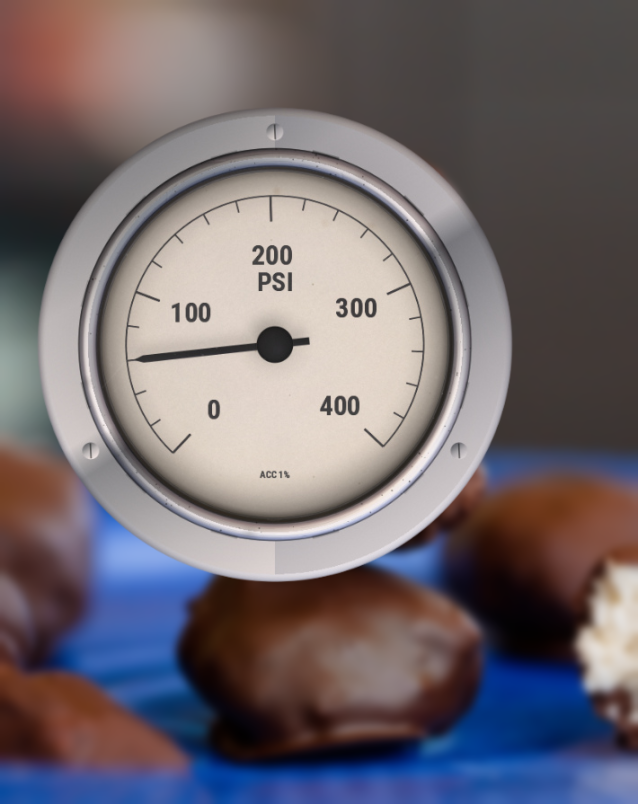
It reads **60** psi
